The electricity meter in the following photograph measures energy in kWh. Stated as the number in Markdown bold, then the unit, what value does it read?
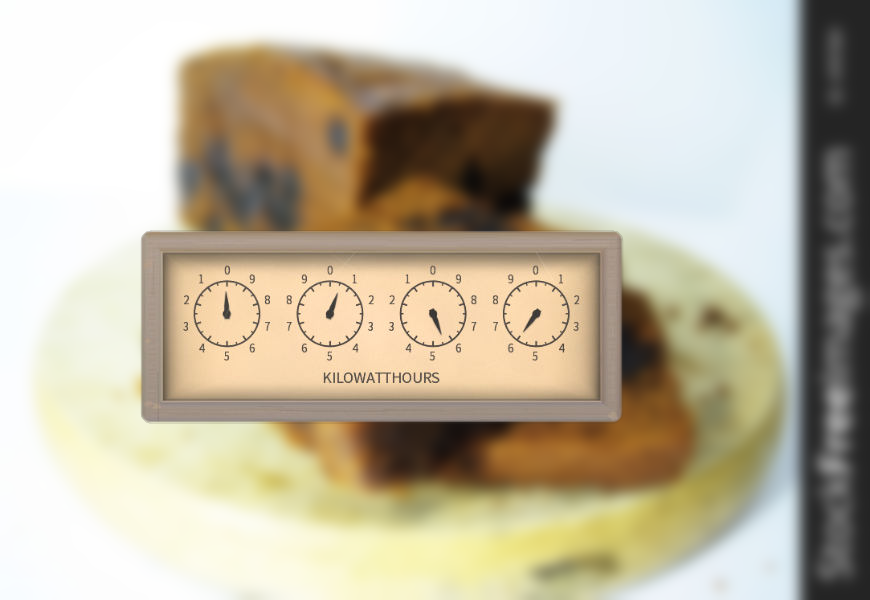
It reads **56** kWh
